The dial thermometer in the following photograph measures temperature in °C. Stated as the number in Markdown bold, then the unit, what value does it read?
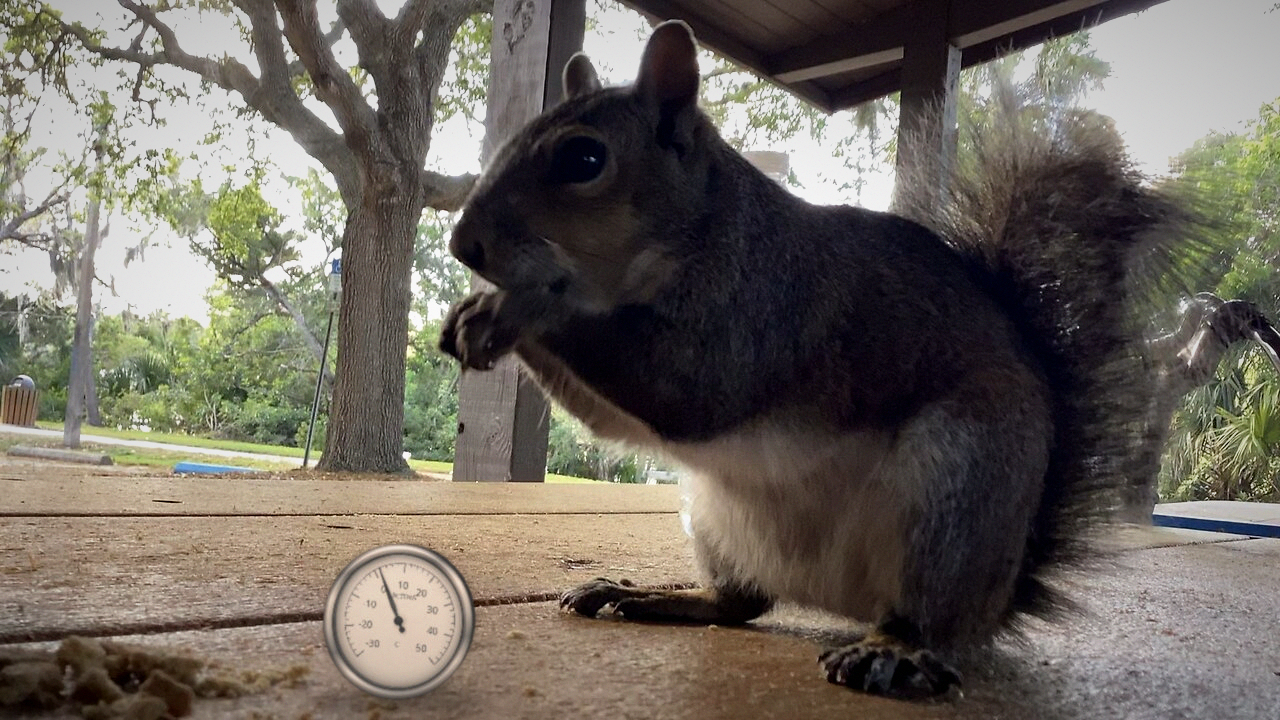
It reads **2** °C
